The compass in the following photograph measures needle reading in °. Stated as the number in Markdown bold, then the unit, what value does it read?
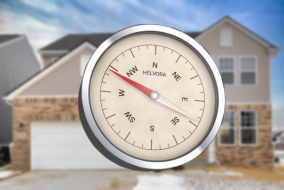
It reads **295** °
